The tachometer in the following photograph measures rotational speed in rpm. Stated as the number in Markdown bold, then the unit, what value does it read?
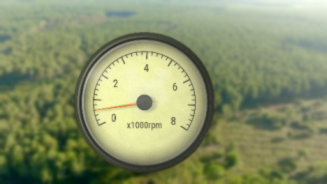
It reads **600** rpm
